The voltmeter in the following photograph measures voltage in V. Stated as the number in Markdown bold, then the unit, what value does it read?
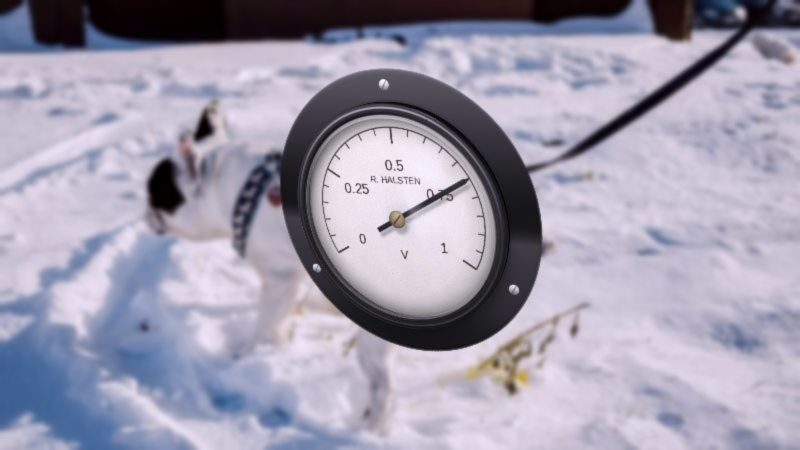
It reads **0.75** V
